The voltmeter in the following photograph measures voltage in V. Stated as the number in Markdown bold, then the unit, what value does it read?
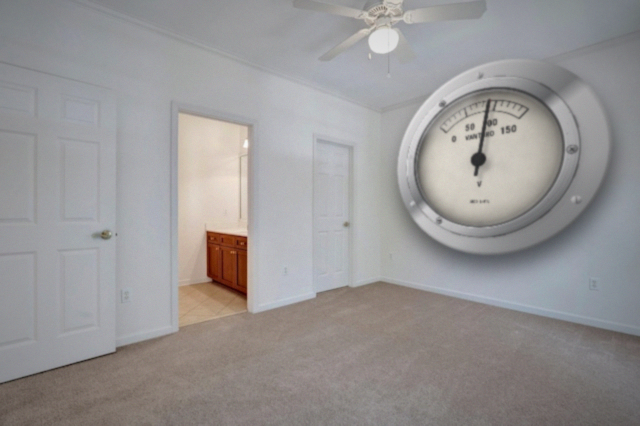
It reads **90** V
